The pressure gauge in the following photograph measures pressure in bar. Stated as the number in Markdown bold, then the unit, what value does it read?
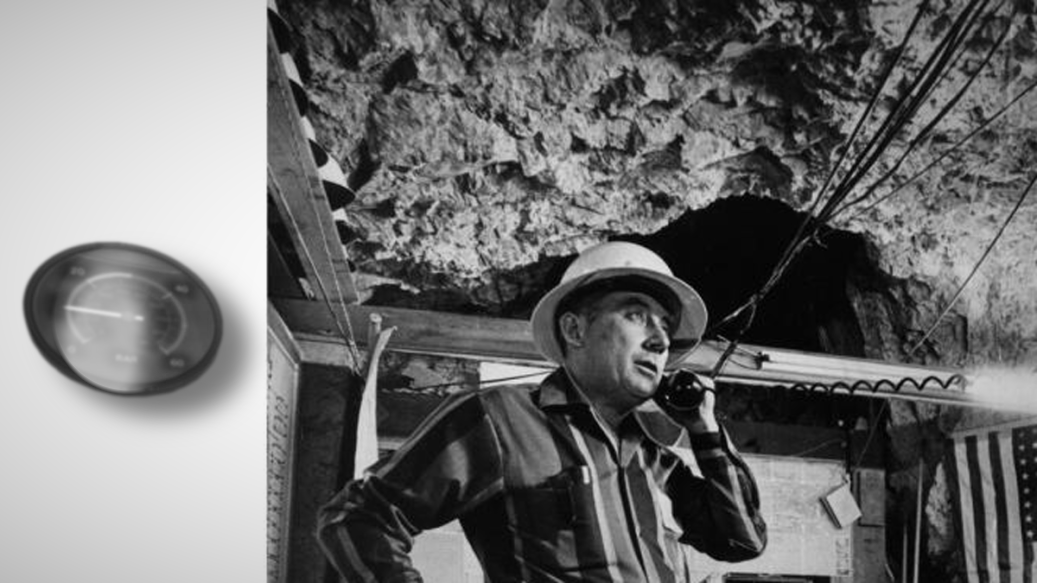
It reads **10** bar
